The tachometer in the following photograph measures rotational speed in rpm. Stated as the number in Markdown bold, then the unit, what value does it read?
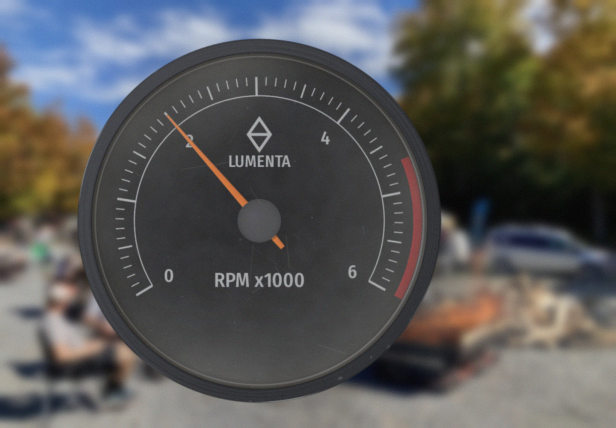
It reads **2000** rpm
